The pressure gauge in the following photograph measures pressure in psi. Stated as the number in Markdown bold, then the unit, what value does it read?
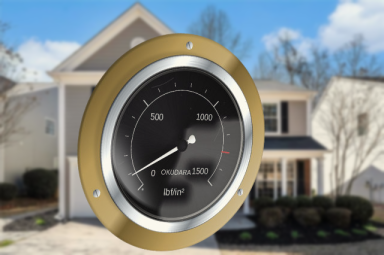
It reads **100** psi
